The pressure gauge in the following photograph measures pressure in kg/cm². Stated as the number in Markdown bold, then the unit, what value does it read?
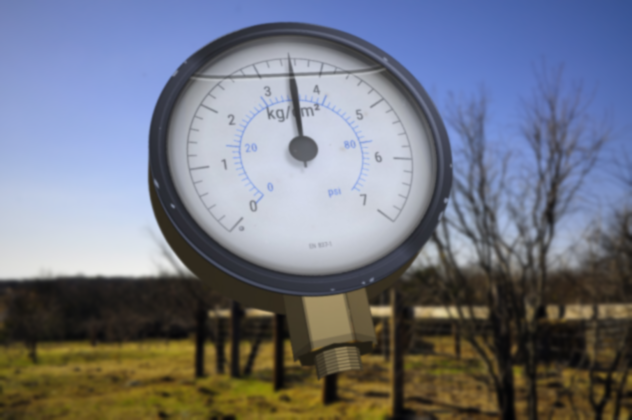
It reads **3.5** kg/cm²
